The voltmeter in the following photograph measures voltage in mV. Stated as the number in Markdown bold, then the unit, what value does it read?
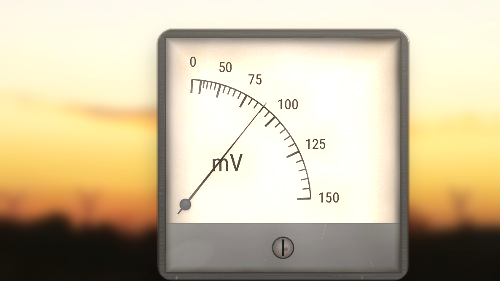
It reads **90** mV
